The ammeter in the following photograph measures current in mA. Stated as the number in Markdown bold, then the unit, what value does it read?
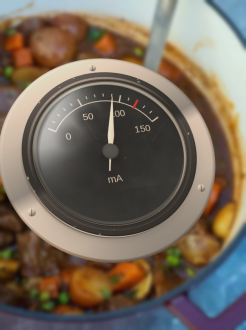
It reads **90** mA
